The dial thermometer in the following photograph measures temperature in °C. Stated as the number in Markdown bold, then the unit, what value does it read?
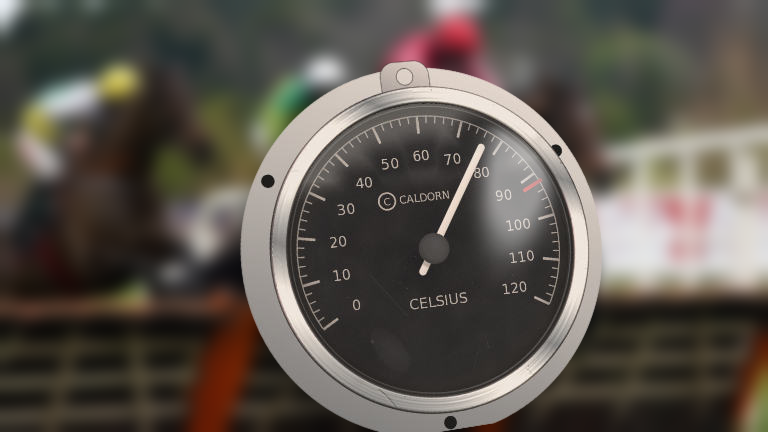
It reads **76** °C
